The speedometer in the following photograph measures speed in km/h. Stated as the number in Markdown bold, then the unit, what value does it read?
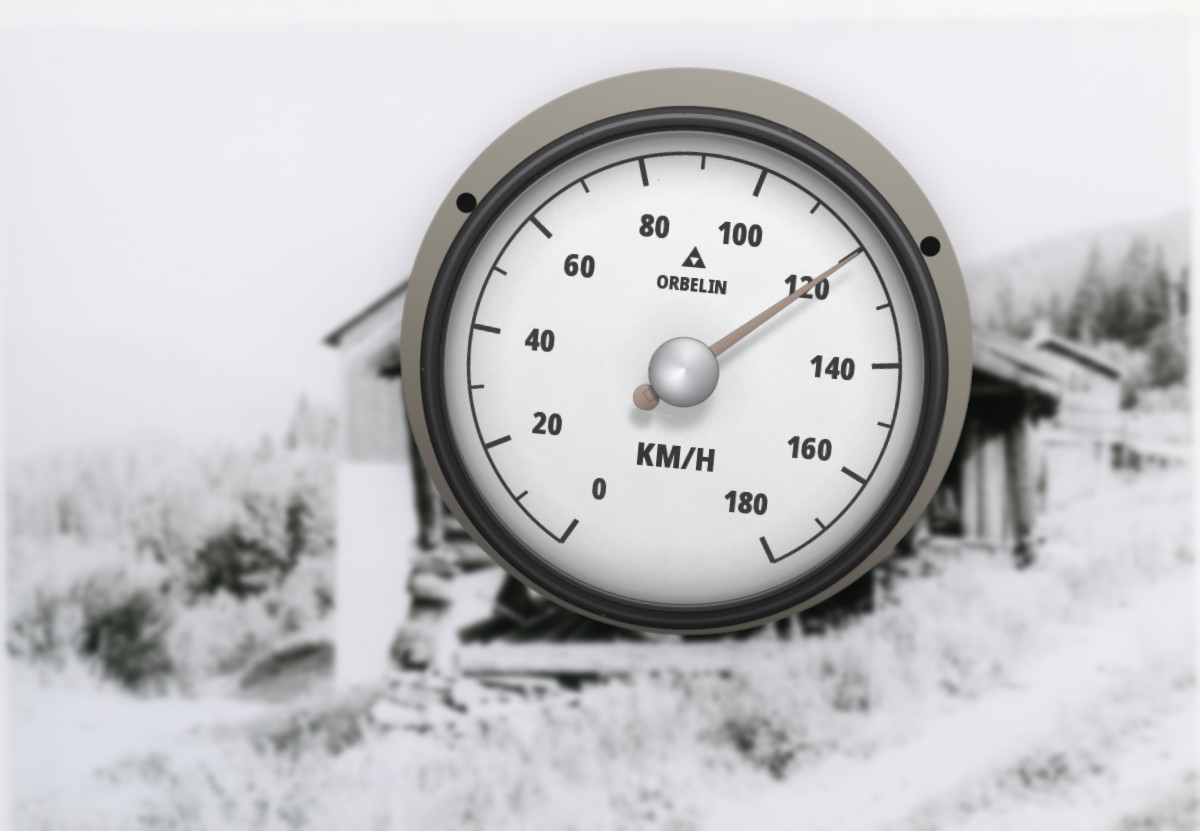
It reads **120** km/h
